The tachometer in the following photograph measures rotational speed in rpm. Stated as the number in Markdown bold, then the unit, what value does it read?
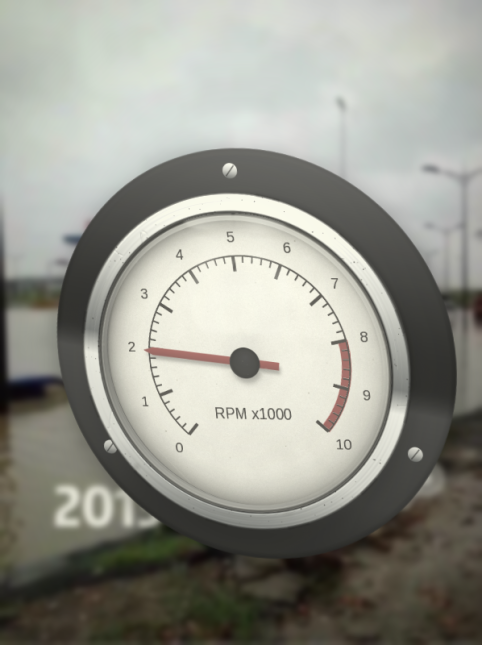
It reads **2000** rpm
